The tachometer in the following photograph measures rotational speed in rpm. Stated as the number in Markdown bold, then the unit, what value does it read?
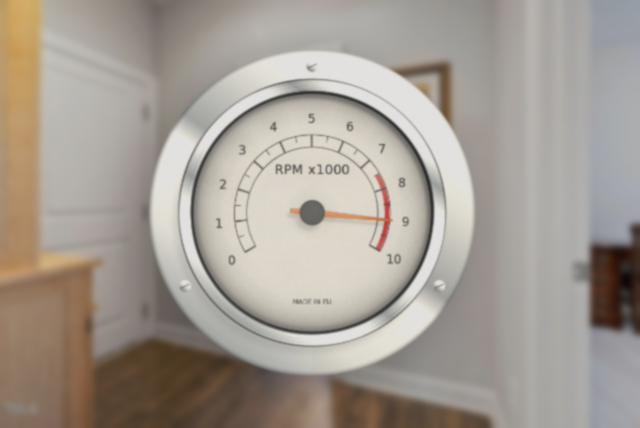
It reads **9000** rpm
